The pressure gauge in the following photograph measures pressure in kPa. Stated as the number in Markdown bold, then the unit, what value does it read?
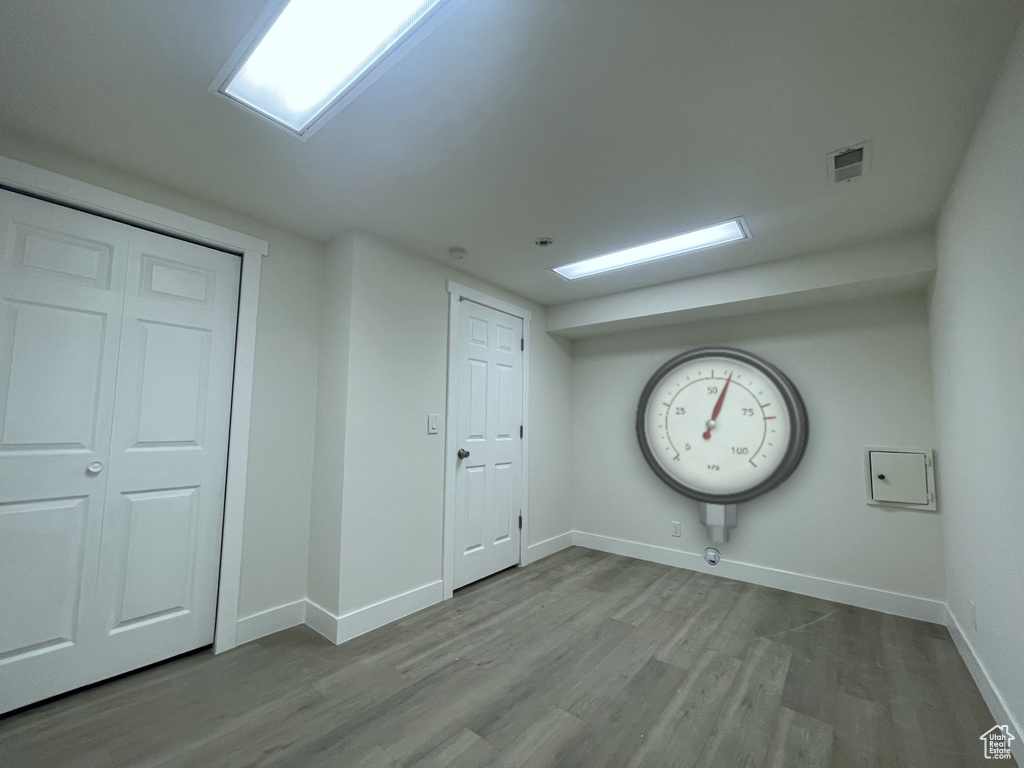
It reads **57.5** kPa
